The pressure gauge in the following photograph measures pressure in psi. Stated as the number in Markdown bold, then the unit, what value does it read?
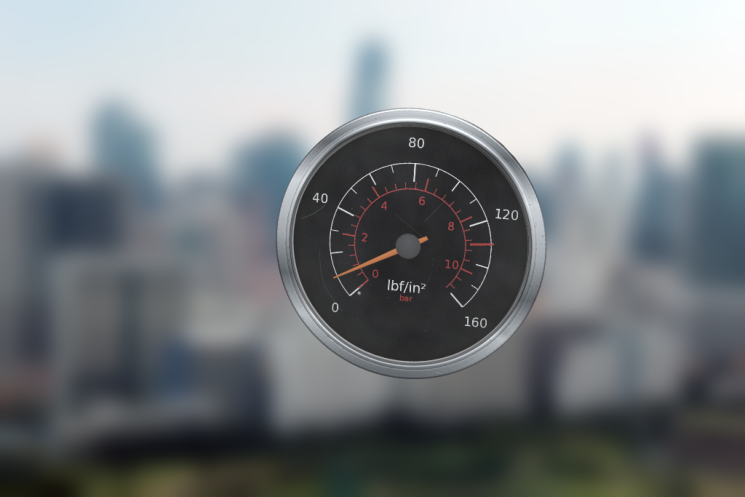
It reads **10** psi
